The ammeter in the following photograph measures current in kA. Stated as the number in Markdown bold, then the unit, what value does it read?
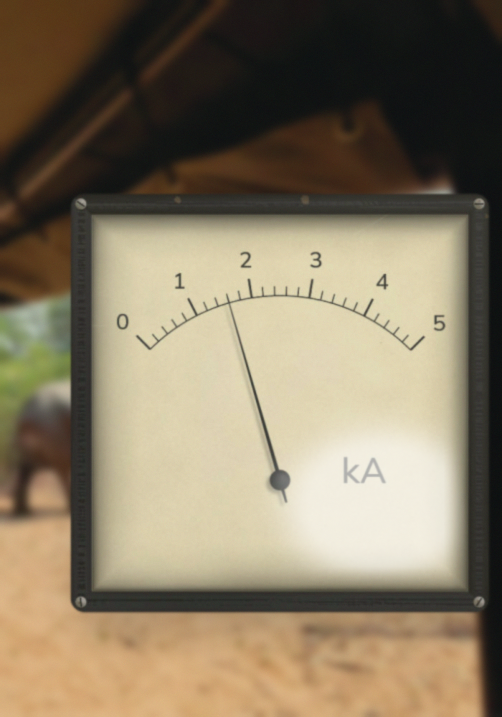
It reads **1.6** kA
